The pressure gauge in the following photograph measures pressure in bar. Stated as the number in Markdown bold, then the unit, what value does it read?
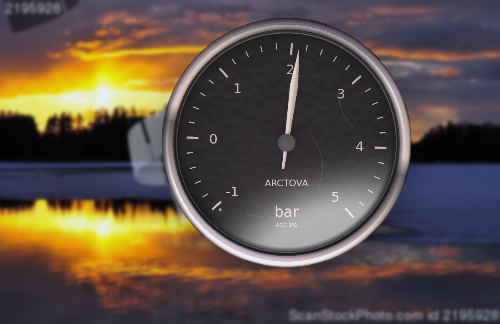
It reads **2.1** bar
